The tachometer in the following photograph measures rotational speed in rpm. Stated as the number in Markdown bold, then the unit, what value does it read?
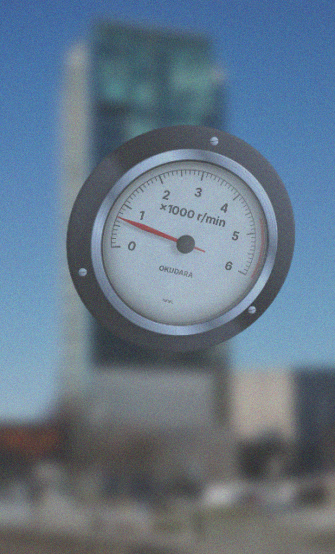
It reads **700** rpm
